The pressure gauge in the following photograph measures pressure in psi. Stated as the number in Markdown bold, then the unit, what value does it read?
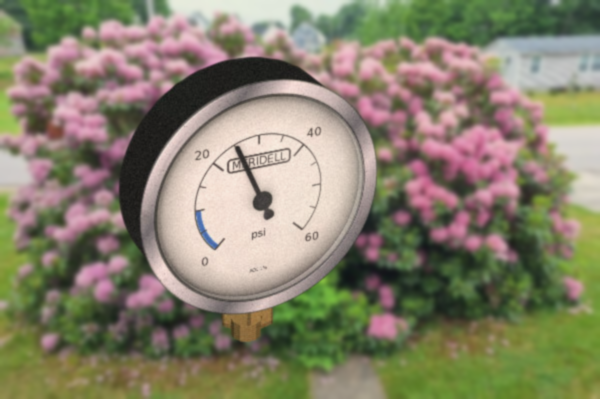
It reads **25** psi
